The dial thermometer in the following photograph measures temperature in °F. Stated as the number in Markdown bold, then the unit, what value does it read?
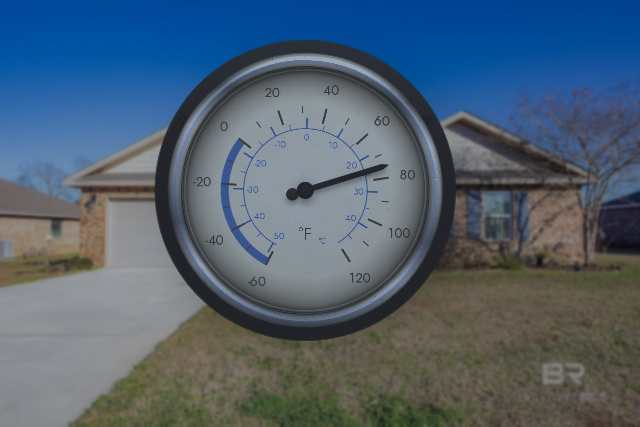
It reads **75** °F
